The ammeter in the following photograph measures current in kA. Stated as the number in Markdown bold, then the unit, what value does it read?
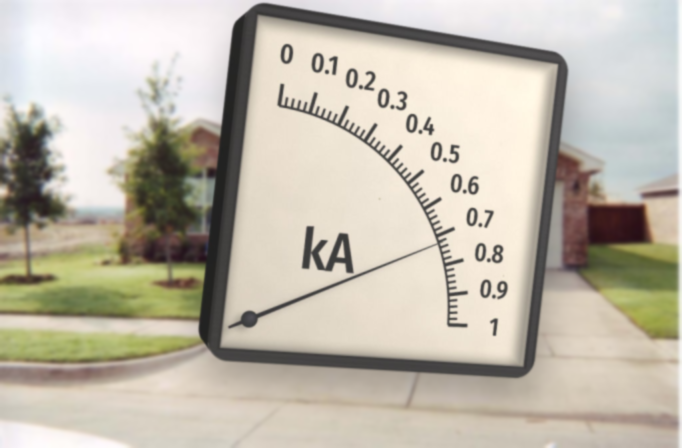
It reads **0.72** kA
